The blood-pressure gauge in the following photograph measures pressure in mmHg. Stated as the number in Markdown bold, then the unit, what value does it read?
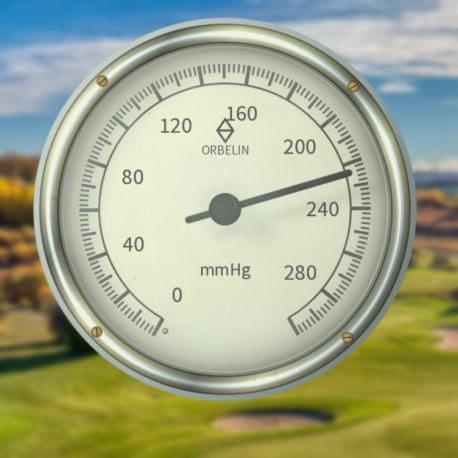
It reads **224** mmHg
